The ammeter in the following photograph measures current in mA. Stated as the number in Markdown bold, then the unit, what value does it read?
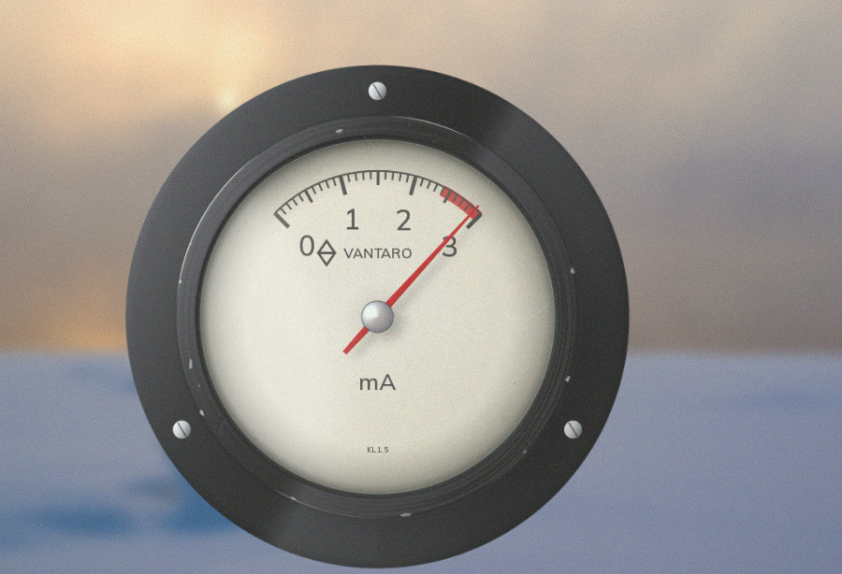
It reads **2.9** mA
